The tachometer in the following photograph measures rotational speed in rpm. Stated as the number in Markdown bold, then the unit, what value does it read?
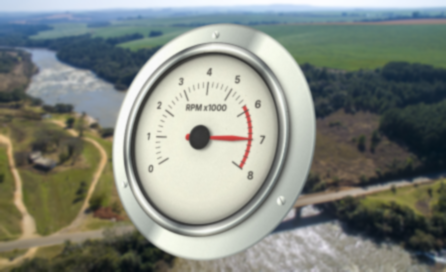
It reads **7000** rpm
